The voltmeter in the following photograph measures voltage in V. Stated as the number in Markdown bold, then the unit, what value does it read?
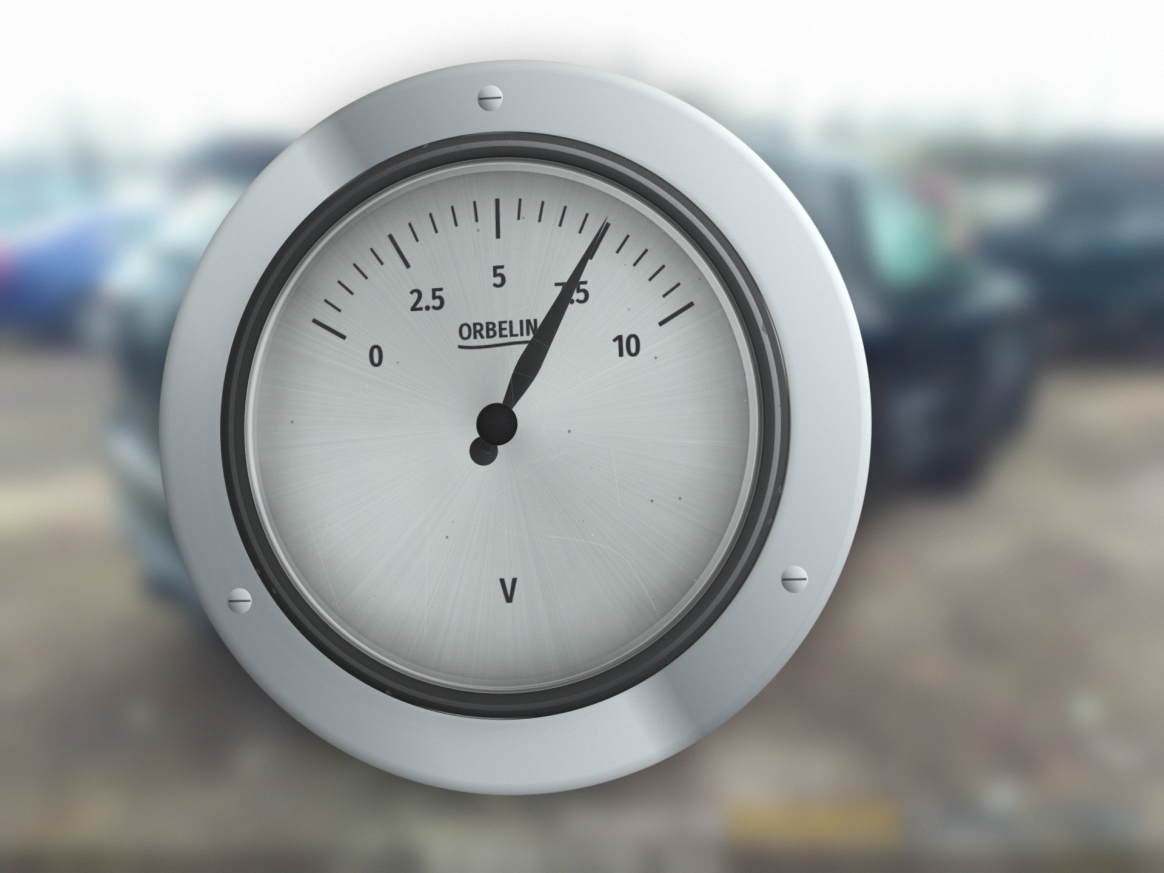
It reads **7.5** V
